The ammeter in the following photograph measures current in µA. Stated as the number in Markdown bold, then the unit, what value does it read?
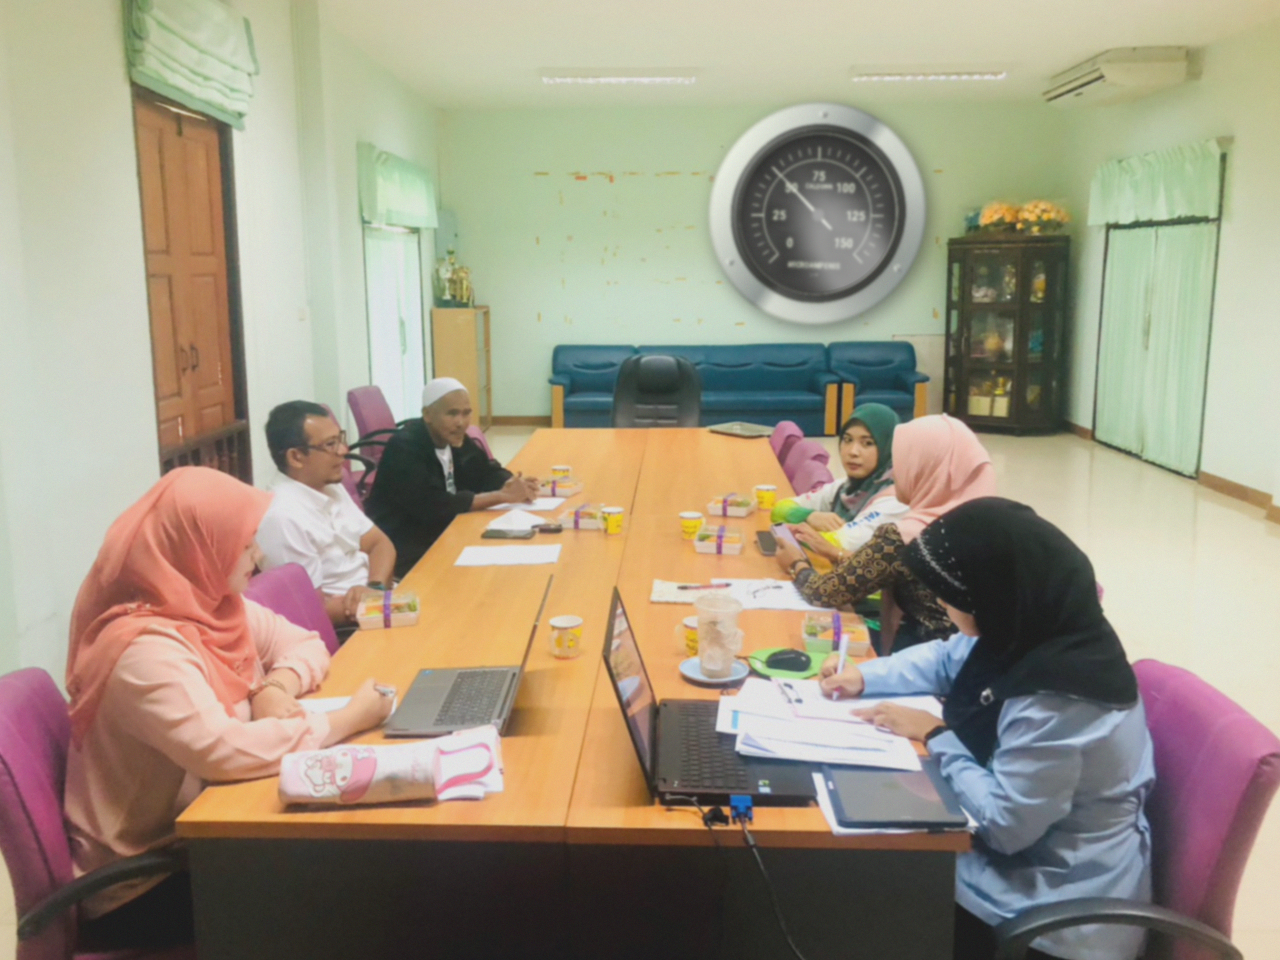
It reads **50** µA
